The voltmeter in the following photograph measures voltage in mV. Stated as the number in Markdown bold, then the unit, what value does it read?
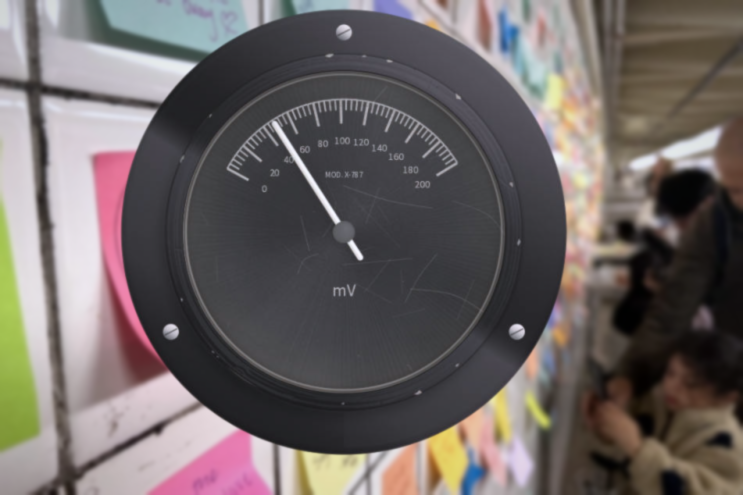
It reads **48** mV
